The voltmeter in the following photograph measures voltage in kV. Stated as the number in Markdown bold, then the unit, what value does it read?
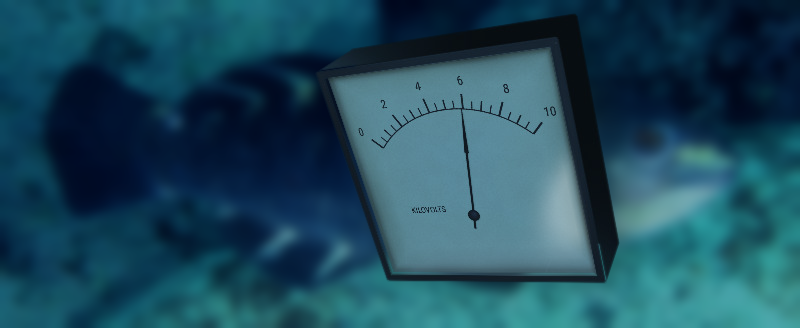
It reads **6** kV
